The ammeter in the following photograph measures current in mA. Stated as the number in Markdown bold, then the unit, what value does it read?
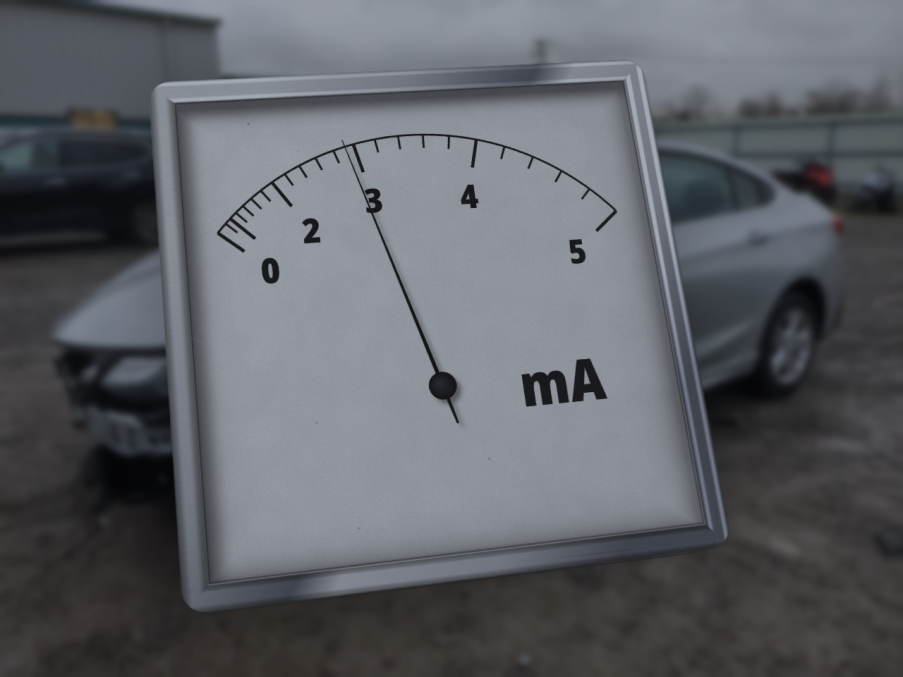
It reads **2.9** mA
